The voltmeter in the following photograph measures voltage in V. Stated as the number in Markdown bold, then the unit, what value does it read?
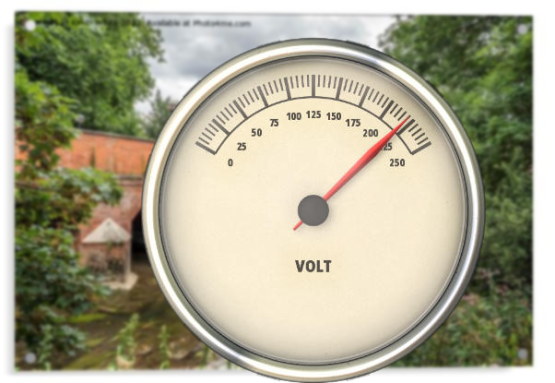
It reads **220** V
